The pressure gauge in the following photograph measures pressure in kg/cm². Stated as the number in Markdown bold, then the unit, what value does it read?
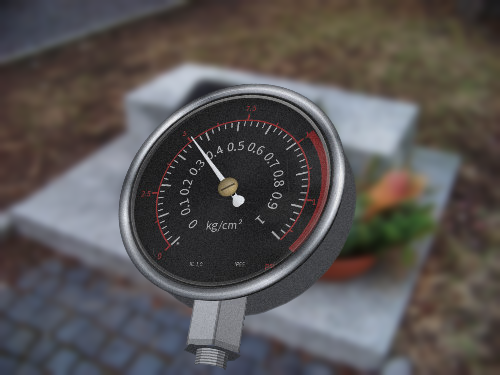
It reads **0.36** kg/cm²
